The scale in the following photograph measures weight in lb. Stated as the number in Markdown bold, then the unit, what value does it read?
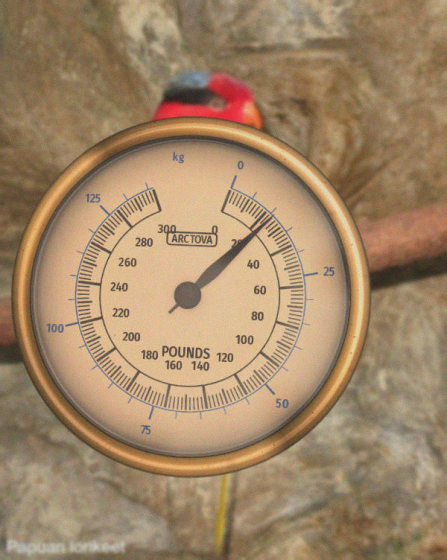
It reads **24** lb
